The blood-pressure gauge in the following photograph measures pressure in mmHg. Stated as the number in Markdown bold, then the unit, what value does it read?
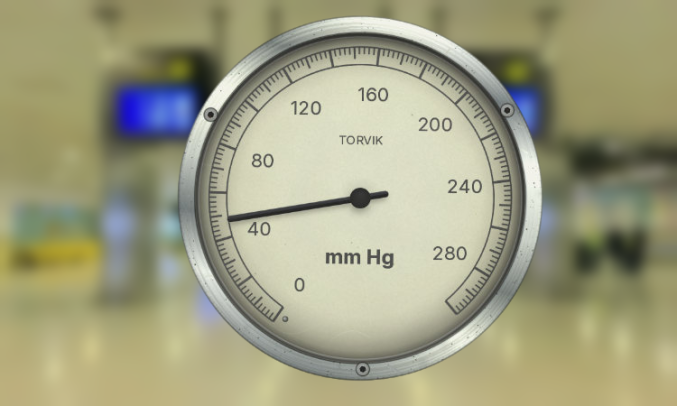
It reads **48** mmHg
